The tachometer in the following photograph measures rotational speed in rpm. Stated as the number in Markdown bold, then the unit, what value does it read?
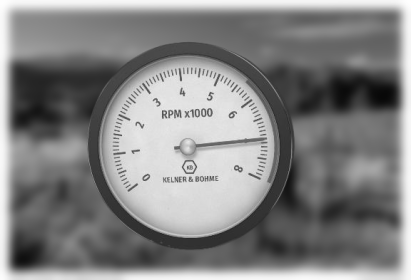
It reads **7000** rpm
